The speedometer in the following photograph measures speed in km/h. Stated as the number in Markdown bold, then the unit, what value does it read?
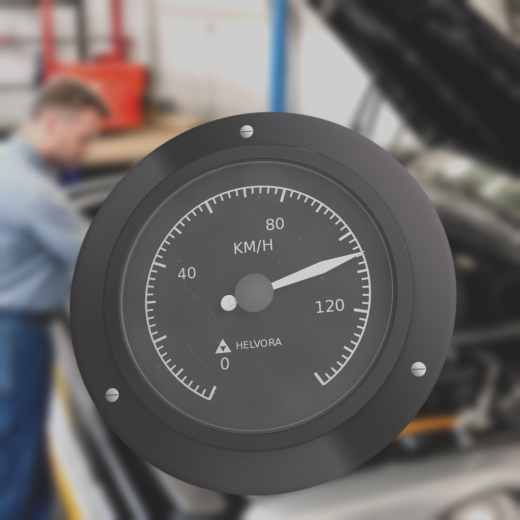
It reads **106** km/h
